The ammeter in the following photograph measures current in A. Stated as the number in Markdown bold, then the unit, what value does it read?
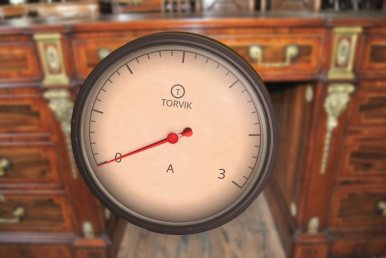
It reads **0** A
